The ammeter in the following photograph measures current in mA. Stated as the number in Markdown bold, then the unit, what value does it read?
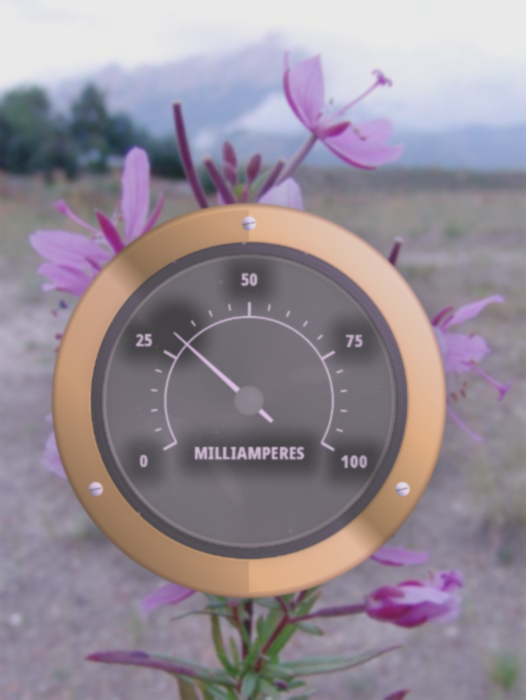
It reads **30** mA
